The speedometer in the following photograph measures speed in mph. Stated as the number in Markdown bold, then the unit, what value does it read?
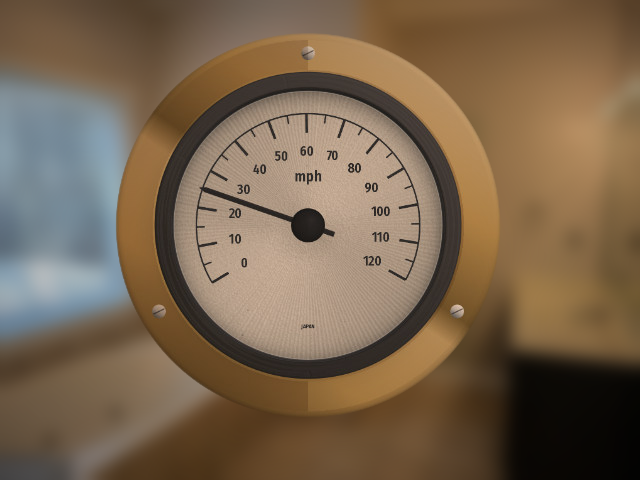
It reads **25** mph
